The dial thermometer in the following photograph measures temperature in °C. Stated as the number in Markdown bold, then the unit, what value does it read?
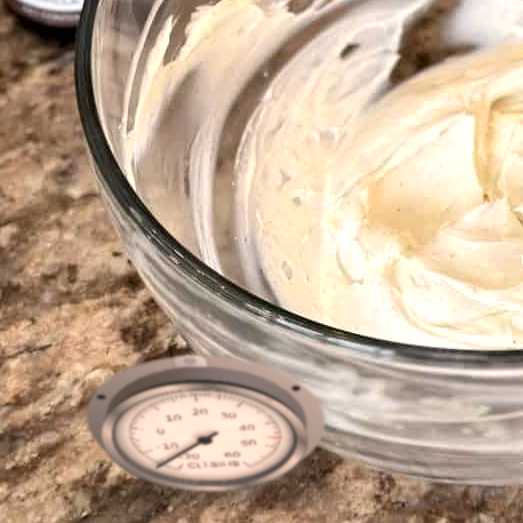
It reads **-15** °C
